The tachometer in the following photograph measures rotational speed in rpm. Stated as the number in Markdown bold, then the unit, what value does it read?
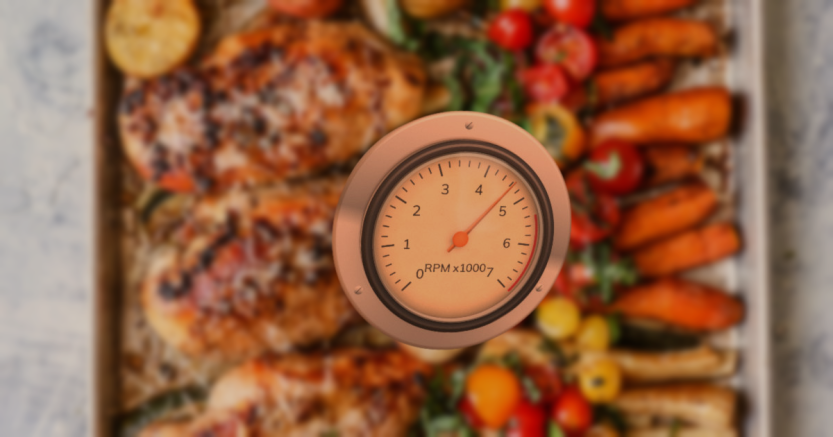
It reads **4600** rpm
